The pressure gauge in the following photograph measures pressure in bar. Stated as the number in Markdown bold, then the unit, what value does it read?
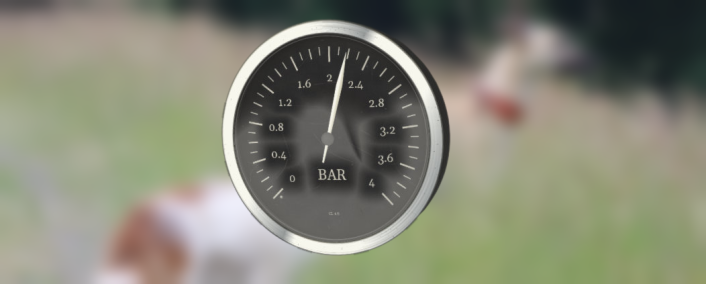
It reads **2.2** bar
